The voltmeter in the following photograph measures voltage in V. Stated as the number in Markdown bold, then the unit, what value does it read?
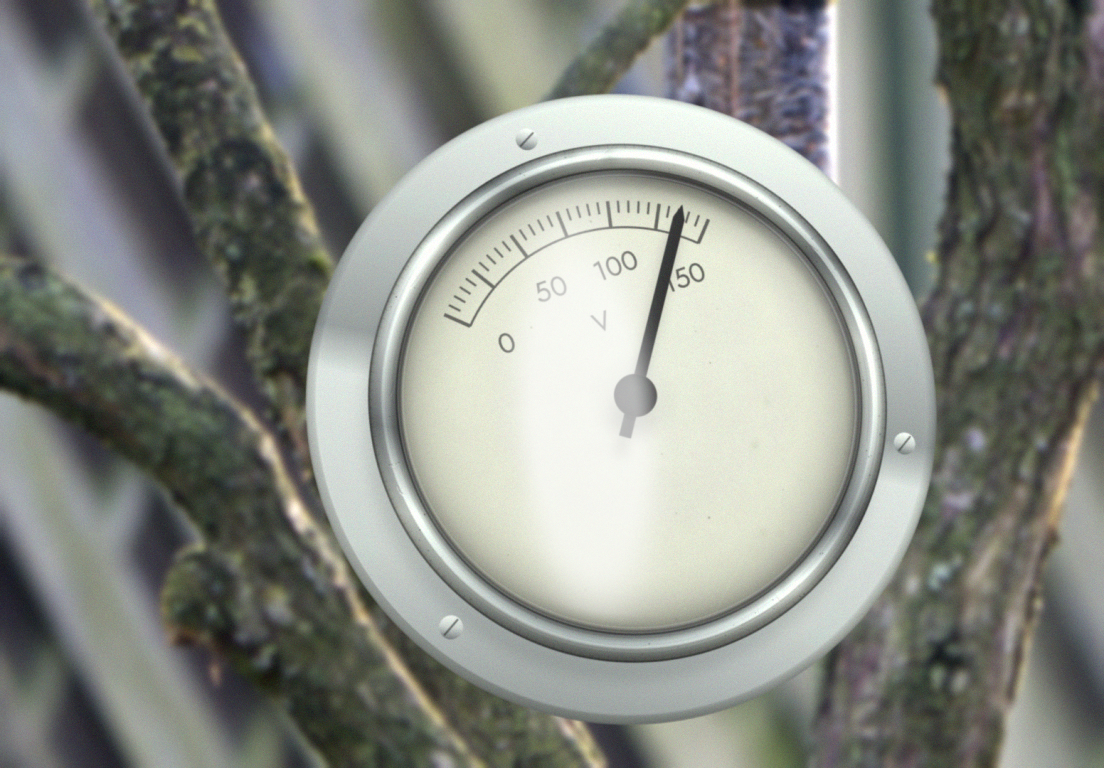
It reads **135** V
